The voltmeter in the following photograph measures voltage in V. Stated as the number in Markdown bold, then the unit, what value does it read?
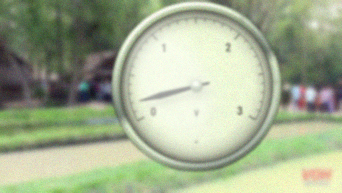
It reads **0.2** V
